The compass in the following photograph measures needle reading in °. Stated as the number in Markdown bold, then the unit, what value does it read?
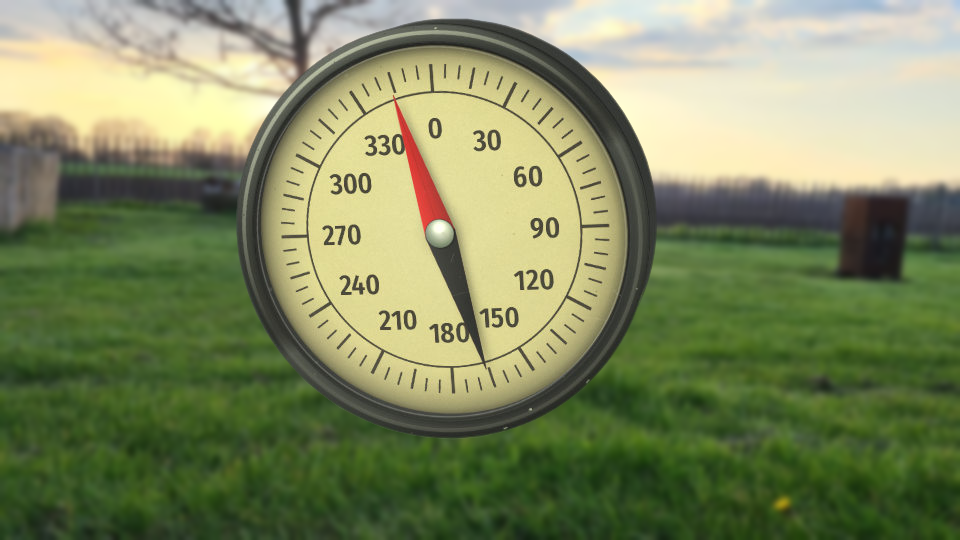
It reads **345** °
